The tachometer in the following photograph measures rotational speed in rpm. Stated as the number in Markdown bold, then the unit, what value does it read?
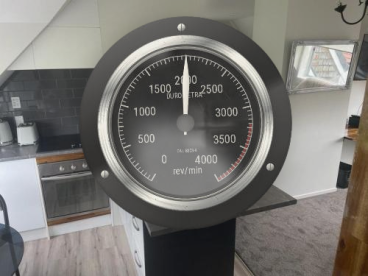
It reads **2000** rpm
